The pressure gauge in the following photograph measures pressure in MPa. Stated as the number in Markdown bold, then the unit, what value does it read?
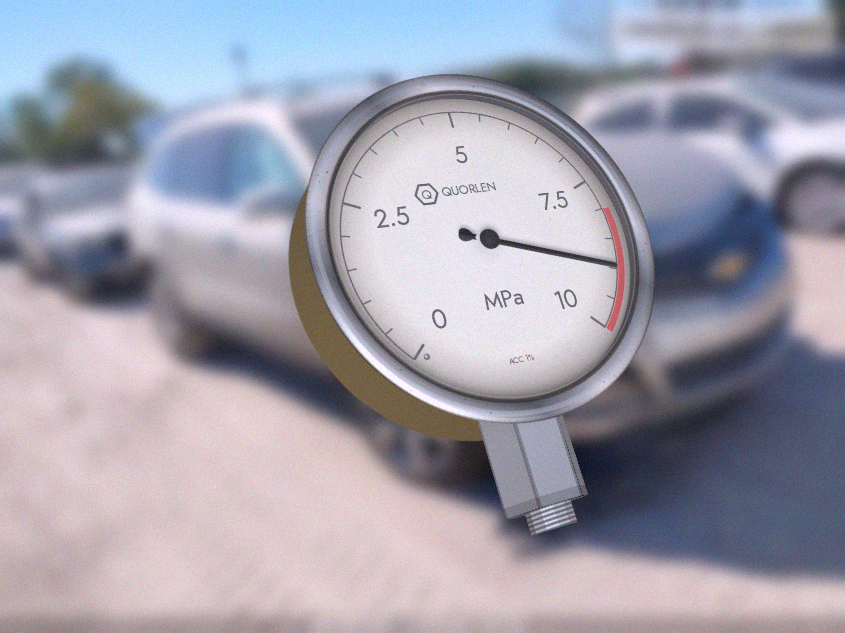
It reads **9** MPa
